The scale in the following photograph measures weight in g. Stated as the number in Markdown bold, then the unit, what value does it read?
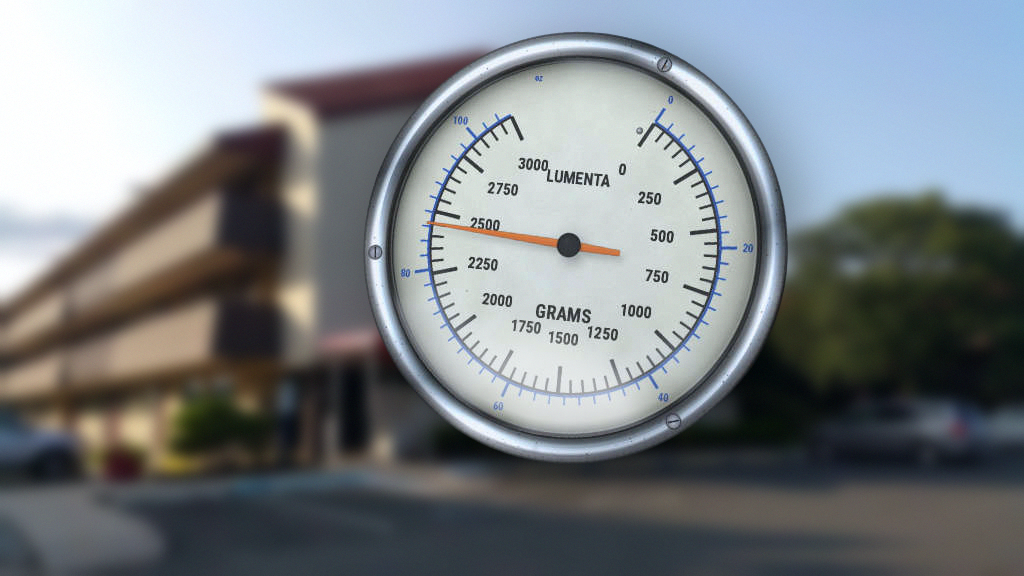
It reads **2450** g
